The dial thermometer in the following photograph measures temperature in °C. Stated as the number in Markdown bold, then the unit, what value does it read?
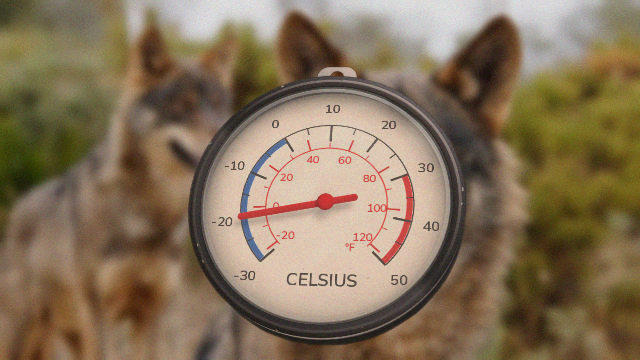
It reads **-20** °C
